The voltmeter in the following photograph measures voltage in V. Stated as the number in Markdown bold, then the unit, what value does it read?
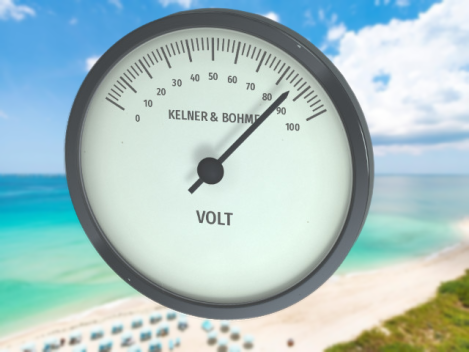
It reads **86** V
